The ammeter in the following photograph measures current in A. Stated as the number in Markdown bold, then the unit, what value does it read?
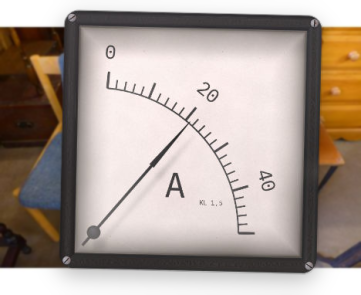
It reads **21** A
